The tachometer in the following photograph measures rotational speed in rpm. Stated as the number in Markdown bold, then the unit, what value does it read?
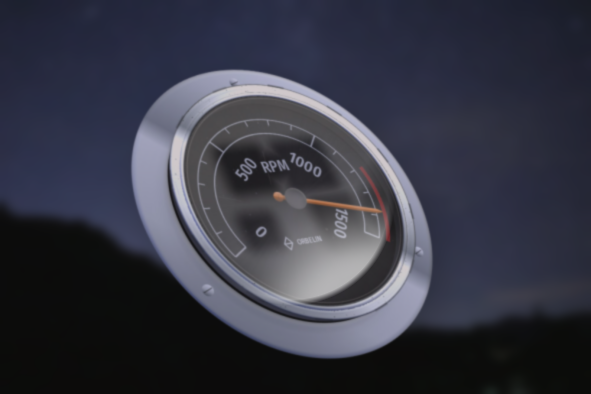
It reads **1400** rpm
